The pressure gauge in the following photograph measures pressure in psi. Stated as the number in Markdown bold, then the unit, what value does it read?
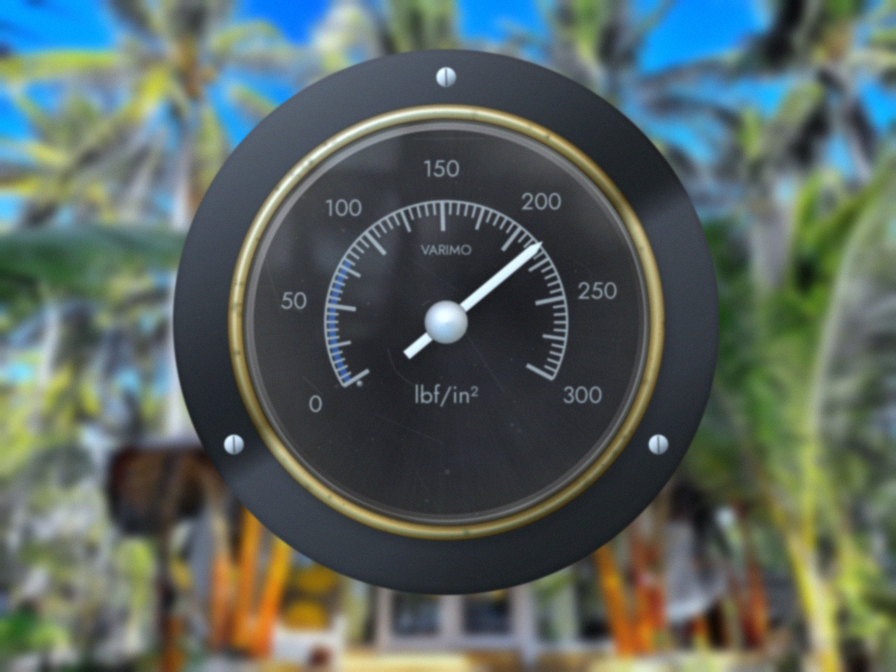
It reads **215** psi
